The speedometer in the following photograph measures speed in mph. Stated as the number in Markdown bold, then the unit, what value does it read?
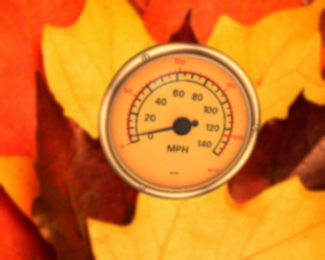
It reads **5** mph
